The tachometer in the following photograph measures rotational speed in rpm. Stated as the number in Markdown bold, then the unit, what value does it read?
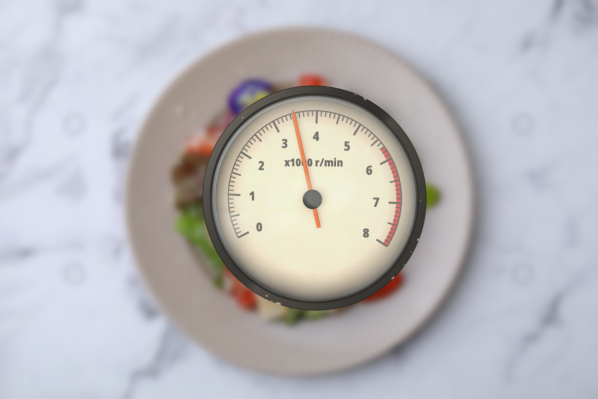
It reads **3500** rpm
